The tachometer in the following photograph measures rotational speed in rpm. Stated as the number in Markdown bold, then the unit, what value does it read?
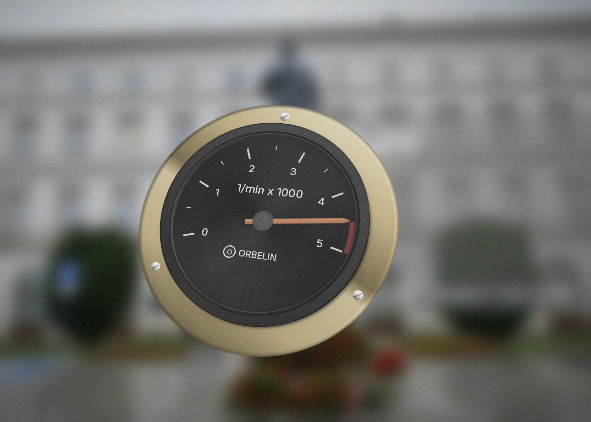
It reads **4500** rpm
